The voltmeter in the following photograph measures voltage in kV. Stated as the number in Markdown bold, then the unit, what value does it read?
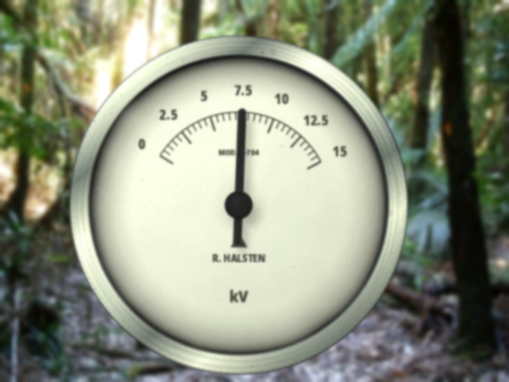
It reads **7.5** kV
